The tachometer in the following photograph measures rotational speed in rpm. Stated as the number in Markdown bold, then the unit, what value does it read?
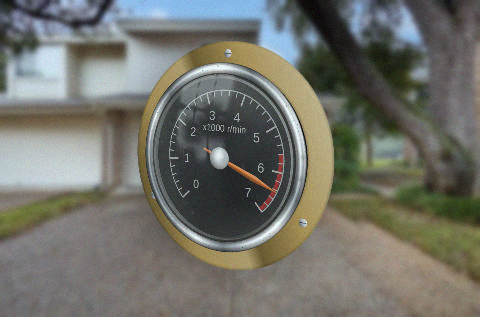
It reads **6400** rpm
